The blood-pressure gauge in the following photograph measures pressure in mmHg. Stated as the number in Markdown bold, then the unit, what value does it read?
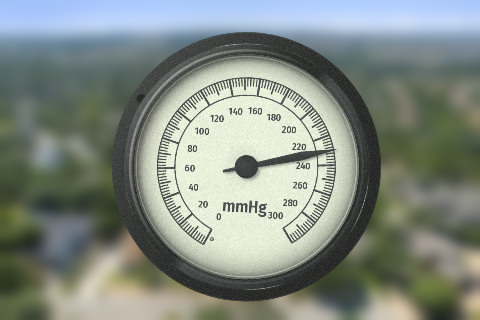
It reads **230** mmHg
